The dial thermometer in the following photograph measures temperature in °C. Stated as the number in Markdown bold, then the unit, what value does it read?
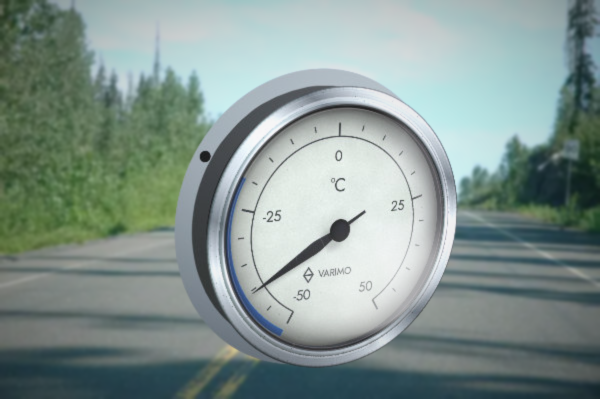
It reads **-40** °C
